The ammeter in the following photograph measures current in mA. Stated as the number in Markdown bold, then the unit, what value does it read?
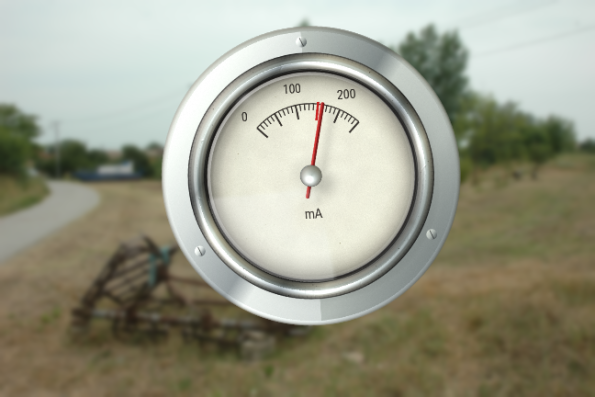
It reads **160** mA
